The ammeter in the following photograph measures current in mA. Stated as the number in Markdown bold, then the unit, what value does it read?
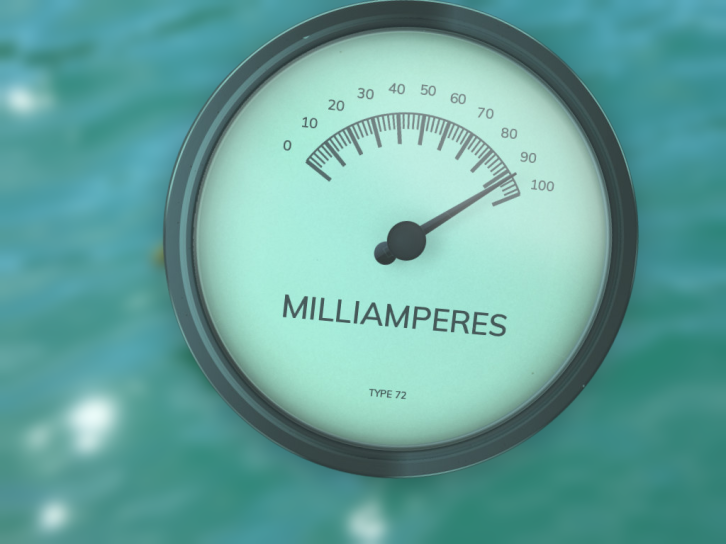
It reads **92** mA
